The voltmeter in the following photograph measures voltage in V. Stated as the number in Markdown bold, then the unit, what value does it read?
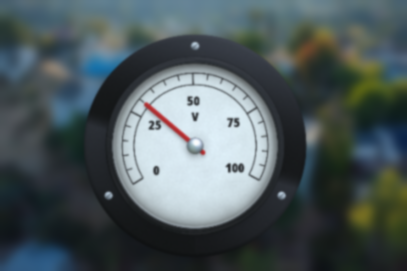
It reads **30** V
